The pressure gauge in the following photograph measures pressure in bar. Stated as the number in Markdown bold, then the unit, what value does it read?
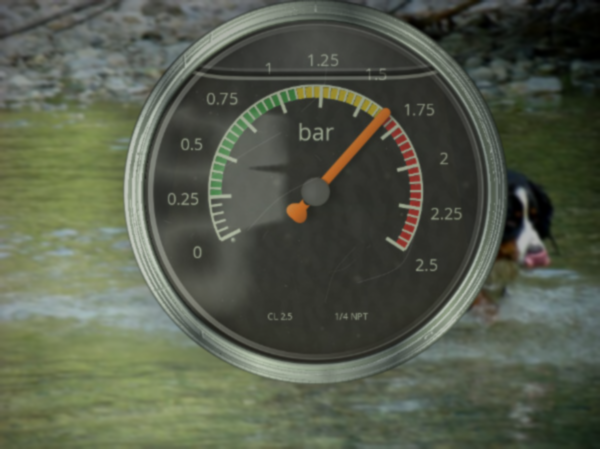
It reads **1.65** bar
